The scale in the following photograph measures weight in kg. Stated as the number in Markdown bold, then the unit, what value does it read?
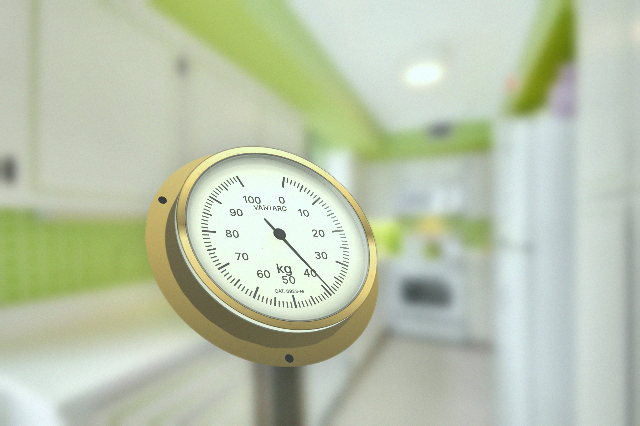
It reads **40** kg
